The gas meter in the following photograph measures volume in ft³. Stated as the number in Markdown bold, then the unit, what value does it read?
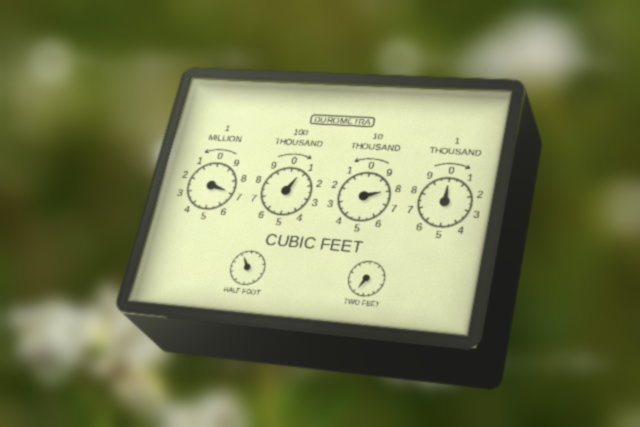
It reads **708000** ft³
